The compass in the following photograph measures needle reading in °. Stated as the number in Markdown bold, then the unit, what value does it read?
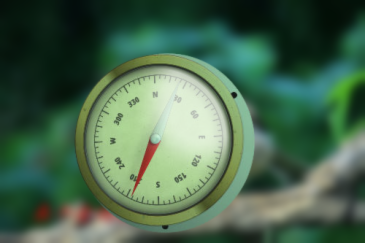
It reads **205** °
